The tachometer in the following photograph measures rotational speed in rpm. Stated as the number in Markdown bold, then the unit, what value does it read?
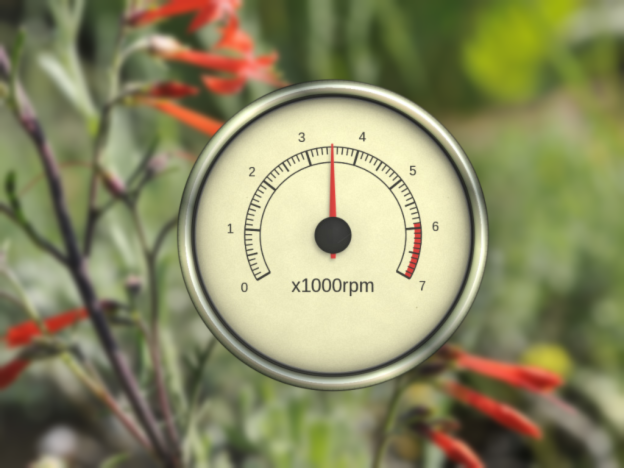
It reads **3500** rpm
